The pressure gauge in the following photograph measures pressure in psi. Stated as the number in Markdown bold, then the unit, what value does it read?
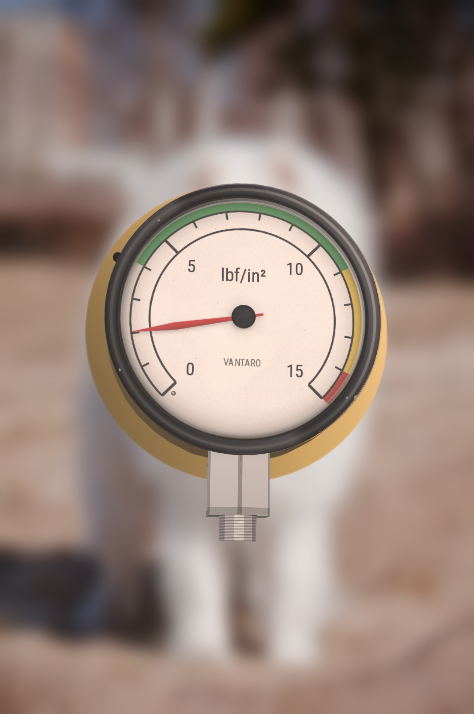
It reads **2** psi
